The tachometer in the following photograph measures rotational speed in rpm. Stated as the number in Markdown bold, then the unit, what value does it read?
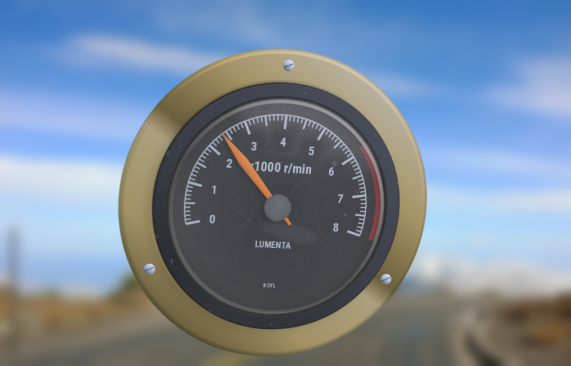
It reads **2400** rpm
